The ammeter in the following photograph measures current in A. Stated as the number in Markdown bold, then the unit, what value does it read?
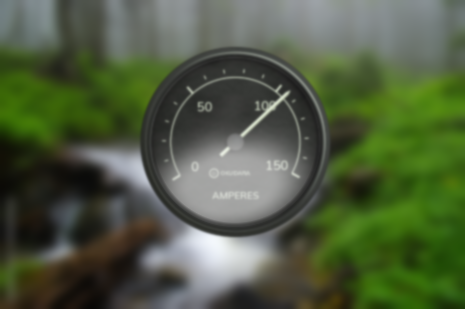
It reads **105** A
